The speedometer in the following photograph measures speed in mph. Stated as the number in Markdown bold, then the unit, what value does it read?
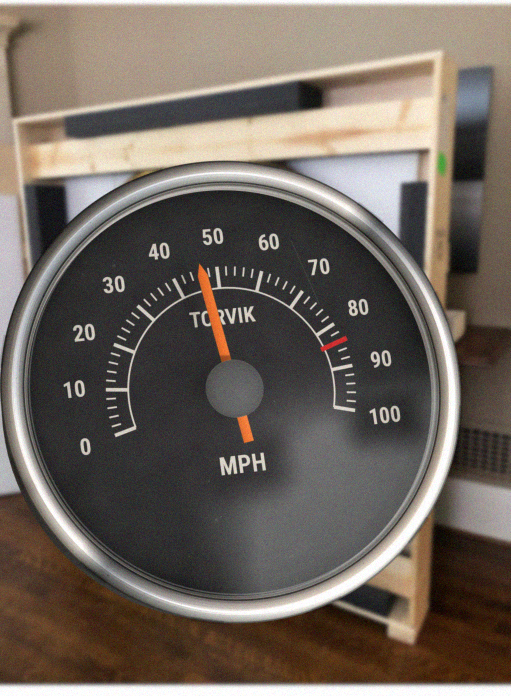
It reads **46** mph
